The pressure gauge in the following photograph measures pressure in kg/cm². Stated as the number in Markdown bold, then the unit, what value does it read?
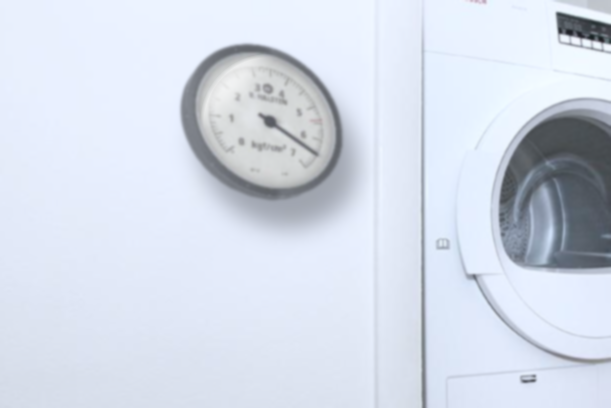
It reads **6.5** kg/cm²
